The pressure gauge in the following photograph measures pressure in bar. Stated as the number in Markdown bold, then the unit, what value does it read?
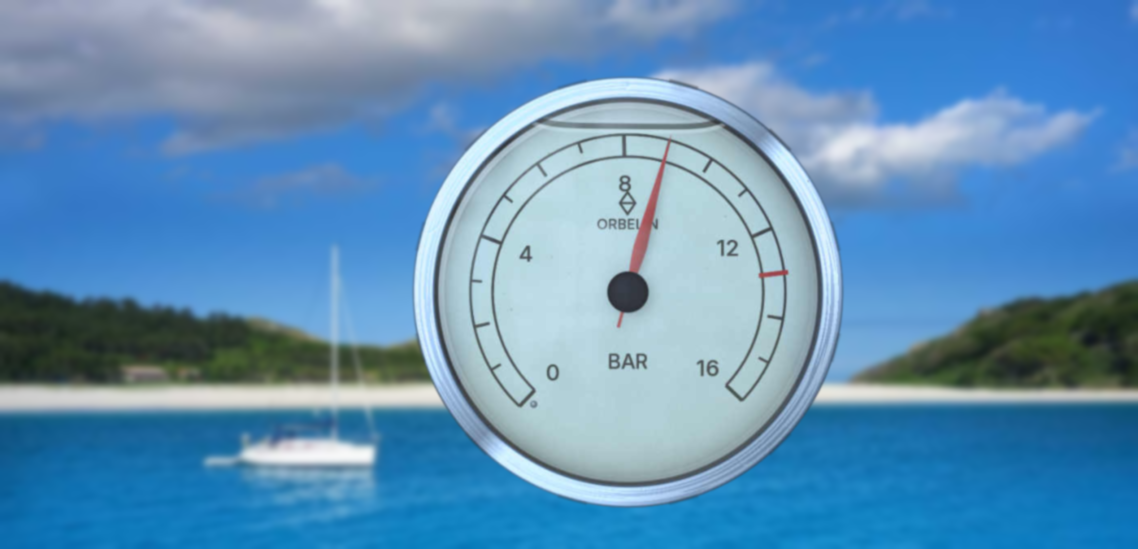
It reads **9** bar
